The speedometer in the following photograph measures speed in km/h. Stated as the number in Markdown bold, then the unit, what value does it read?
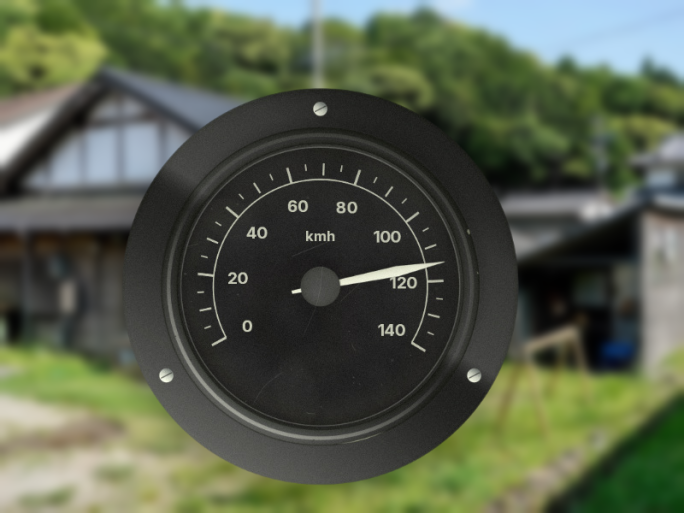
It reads **115** km/h
